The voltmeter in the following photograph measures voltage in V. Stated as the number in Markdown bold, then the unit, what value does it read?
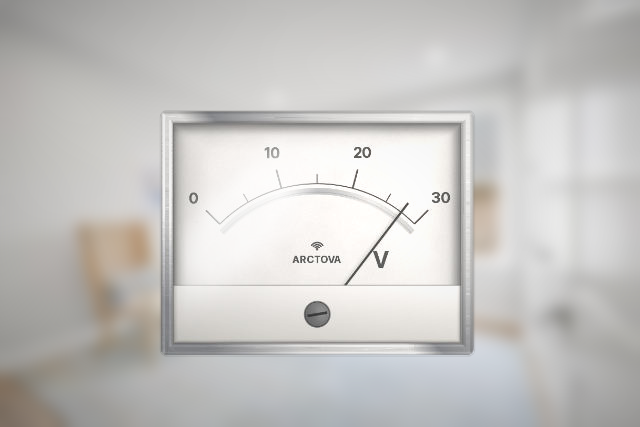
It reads **27.5** V
